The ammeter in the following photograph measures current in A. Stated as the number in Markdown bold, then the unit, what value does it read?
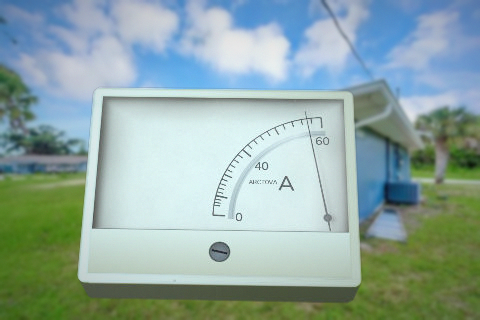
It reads **57** A
